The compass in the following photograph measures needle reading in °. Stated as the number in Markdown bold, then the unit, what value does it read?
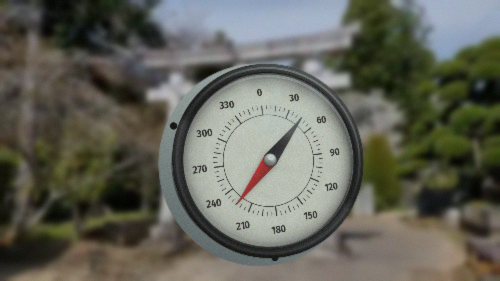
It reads **225** °
